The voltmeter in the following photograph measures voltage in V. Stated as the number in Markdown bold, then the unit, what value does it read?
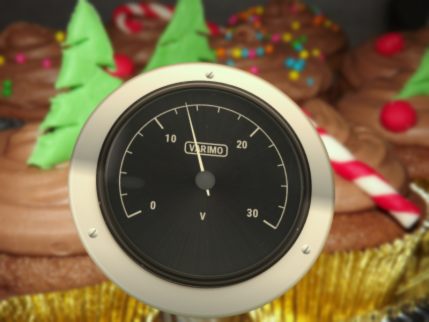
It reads **13** V
